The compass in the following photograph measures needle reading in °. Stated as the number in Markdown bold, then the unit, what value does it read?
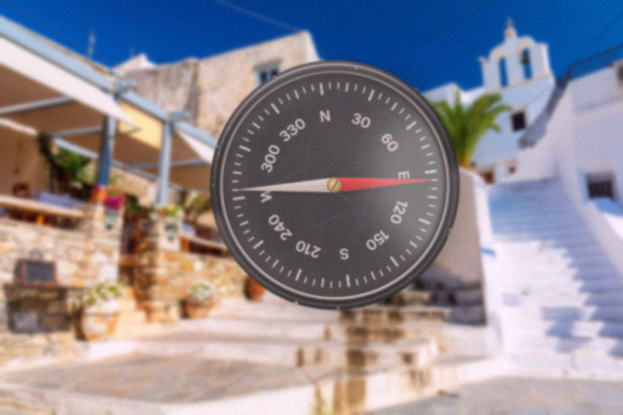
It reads **95** °
